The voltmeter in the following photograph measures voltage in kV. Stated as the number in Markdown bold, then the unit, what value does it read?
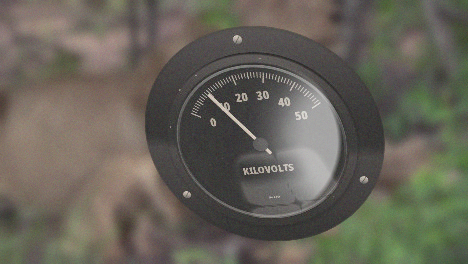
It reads **10** kV
